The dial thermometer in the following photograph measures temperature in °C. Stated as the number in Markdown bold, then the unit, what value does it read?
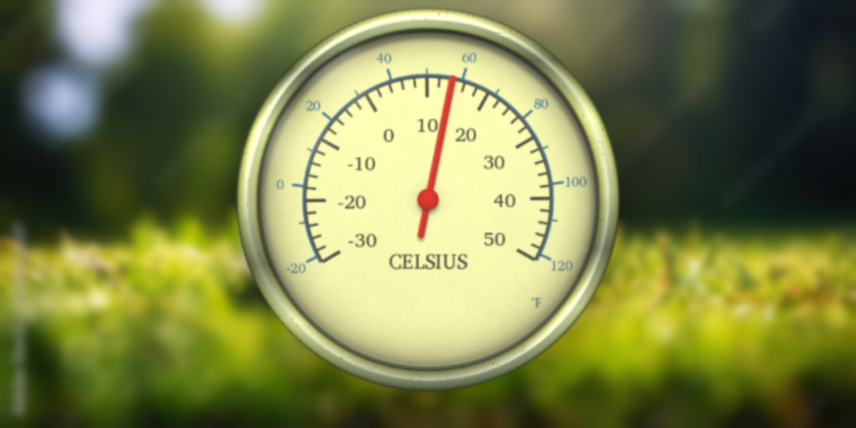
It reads **14** °C
